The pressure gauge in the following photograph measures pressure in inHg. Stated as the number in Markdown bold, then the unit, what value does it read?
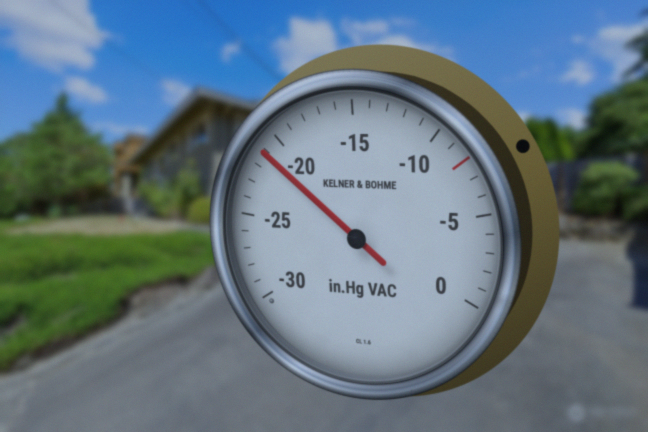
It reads **-21** inHg
